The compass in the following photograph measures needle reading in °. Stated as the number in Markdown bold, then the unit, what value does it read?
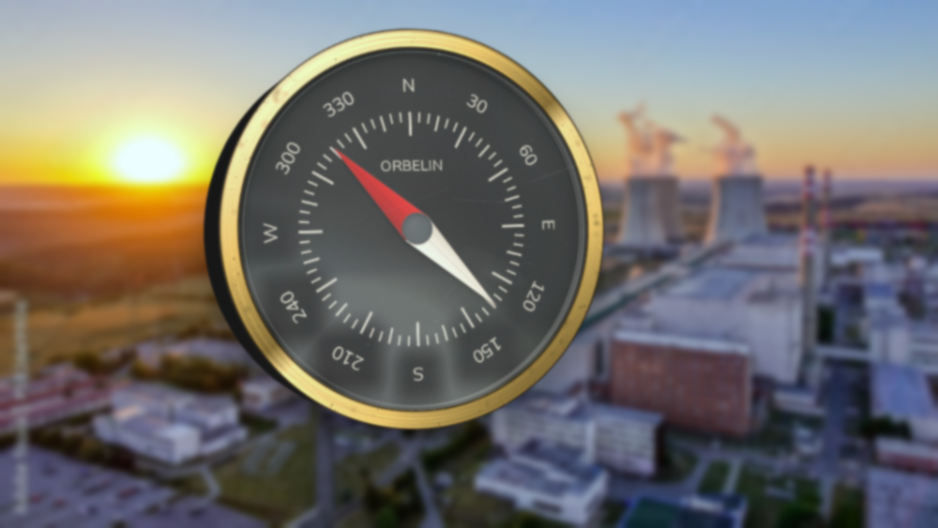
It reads **315** °
